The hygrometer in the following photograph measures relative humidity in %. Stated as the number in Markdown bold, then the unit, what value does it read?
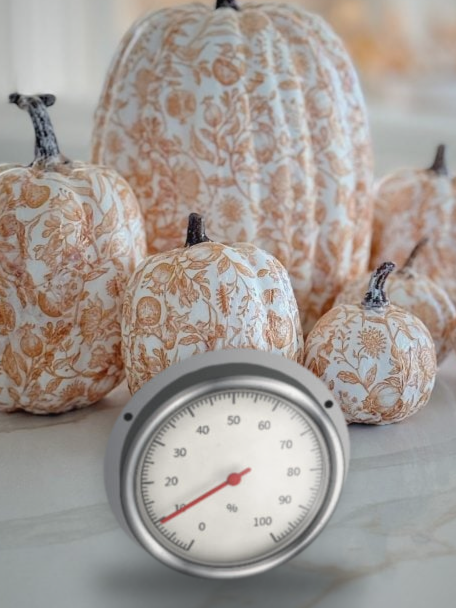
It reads **10** %
